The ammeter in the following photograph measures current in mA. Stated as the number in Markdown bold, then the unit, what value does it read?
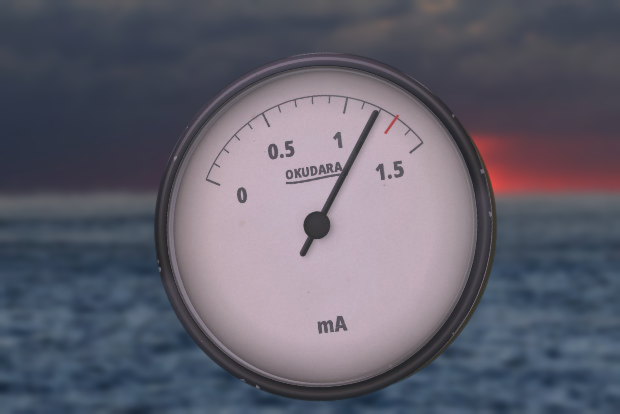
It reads **1.2** mA
